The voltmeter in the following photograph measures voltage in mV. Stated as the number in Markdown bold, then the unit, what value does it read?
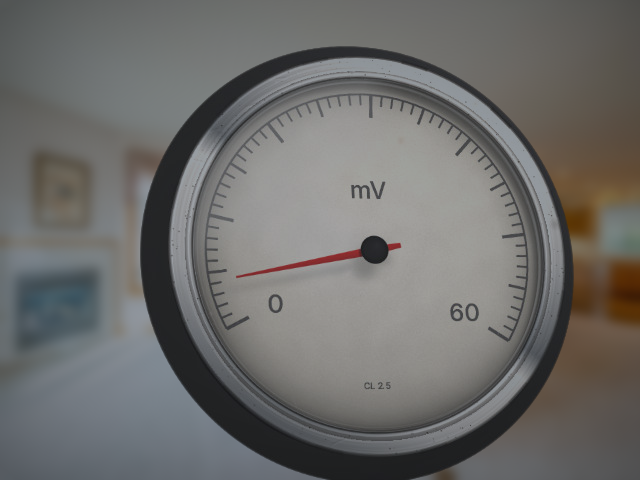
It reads **4** mV
